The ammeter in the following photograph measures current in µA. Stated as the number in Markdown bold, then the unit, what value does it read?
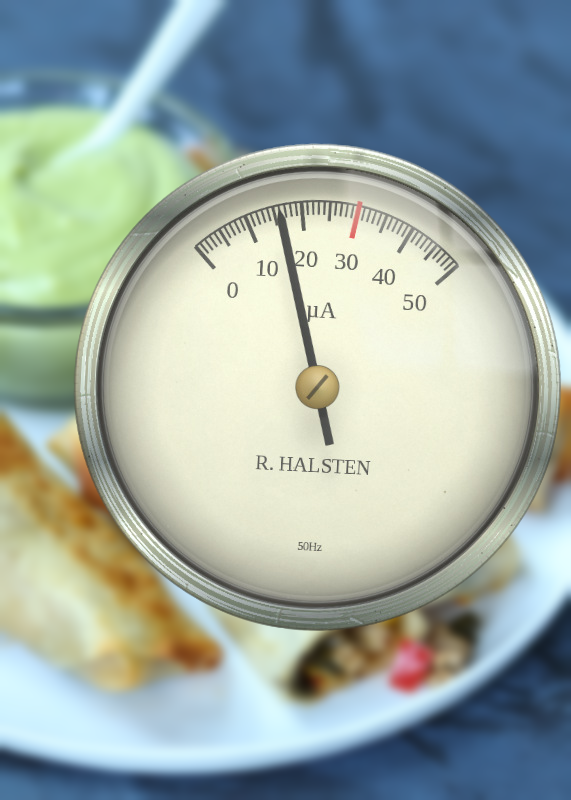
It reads **16** µA
